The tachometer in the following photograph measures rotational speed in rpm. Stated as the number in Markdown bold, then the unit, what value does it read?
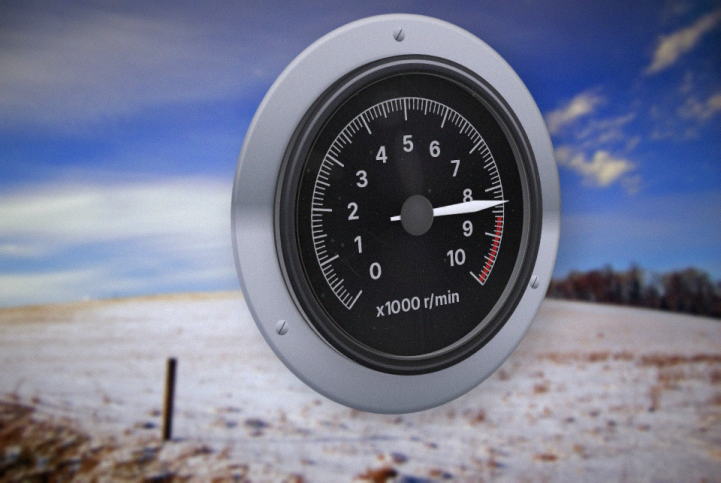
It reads **8300** rpm
